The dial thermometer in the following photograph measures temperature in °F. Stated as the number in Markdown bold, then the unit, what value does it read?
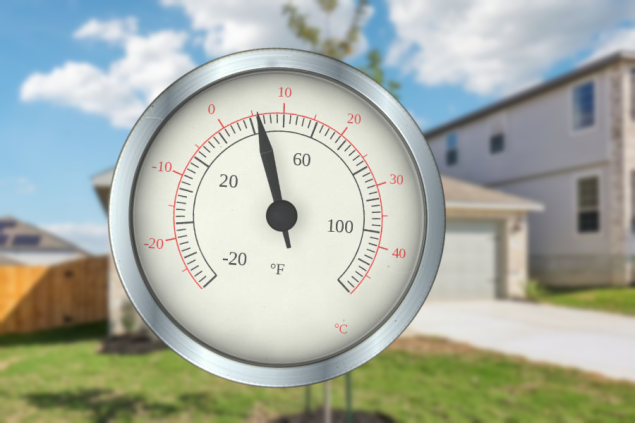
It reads **42** °F
